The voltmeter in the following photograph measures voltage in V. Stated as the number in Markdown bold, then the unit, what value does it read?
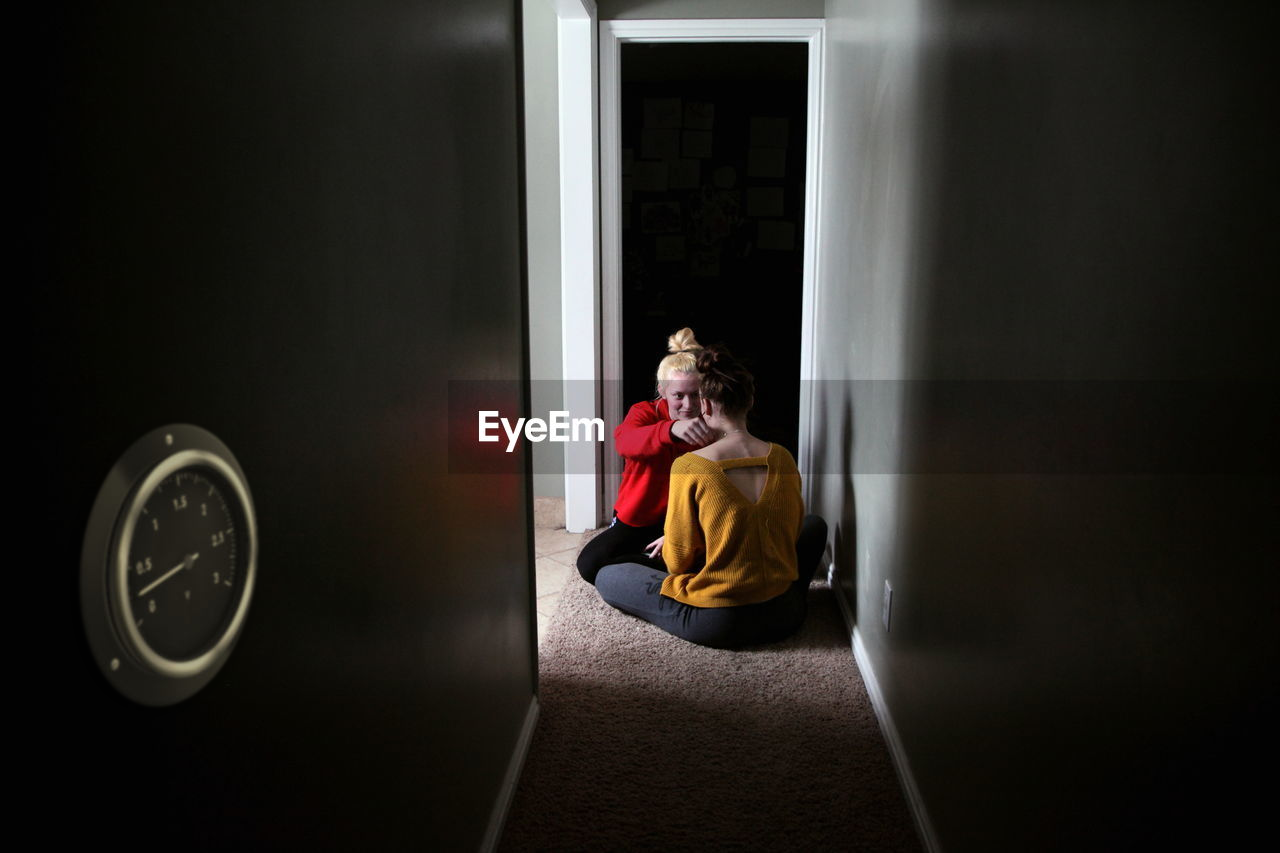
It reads **0.25** V
